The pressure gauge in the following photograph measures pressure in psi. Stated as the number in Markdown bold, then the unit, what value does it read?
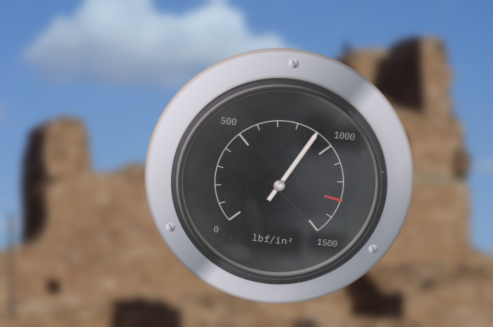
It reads **900** psi
